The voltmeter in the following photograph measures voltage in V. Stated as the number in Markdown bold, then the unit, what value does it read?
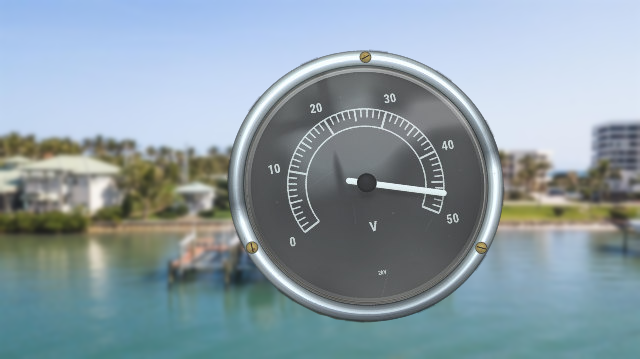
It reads **47** V
